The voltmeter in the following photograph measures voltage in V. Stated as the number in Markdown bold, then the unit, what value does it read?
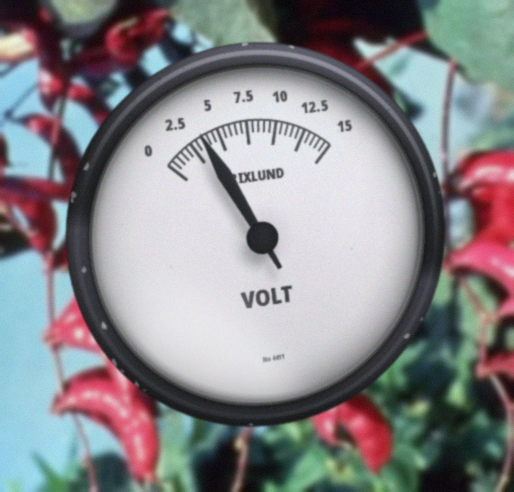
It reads **3.5** V
